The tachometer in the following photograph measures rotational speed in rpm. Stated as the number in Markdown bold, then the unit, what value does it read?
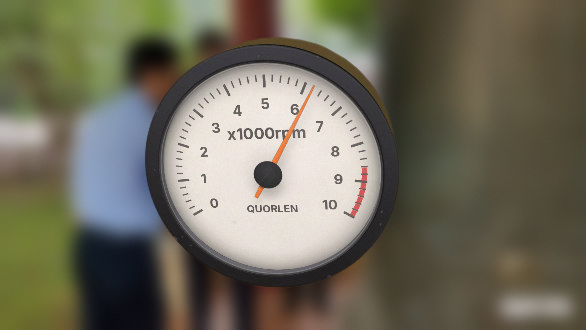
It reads **6200** rpm
